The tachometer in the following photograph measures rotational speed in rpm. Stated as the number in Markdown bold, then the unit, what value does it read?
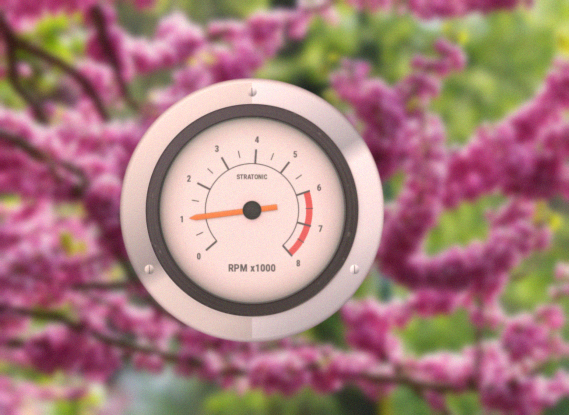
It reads **1000** rpm
